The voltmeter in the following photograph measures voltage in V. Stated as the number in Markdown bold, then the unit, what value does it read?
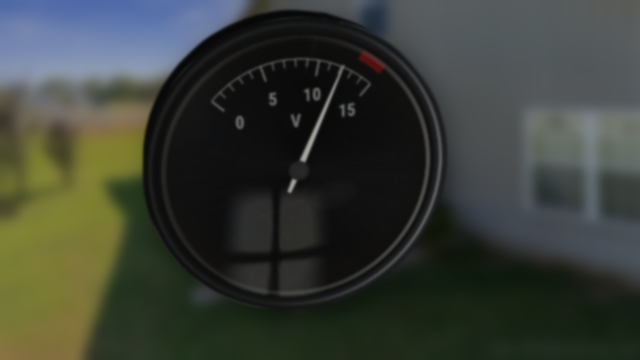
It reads **12** V
